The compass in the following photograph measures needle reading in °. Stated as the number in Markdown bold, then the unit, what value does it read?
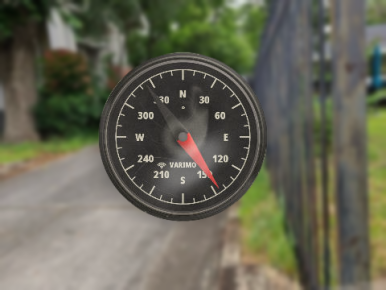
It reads **145** °
